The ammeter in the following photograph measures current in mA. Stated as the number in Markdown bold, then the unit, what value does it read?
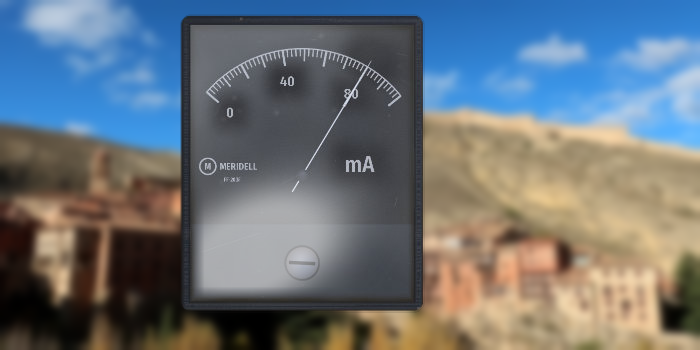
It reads **80** mA
